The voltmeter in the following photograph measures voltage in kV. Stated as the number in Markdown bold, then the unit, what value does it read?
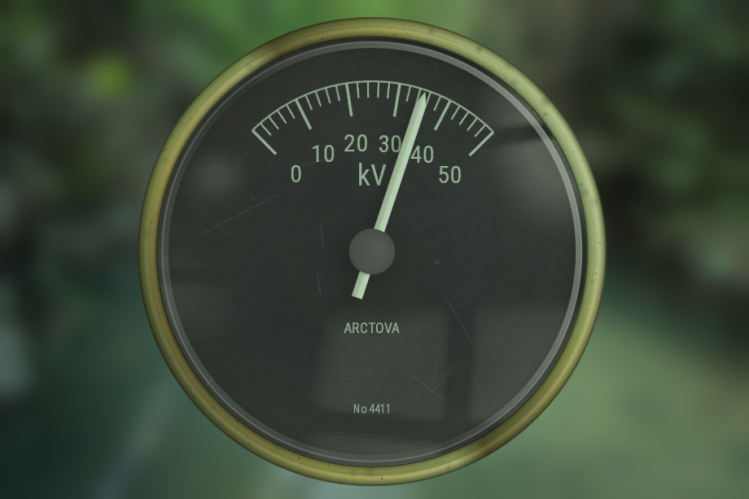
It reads **35** kV
